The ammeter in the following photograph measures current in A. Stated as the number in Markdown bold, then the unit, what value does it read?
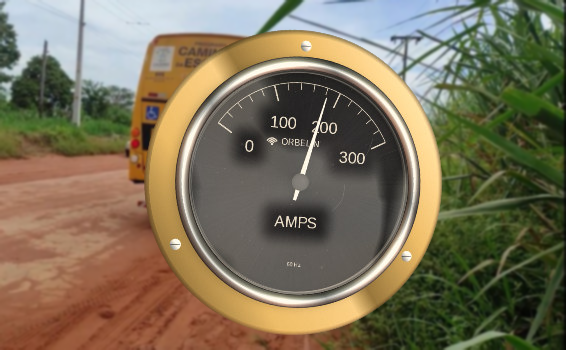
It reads **180** A
